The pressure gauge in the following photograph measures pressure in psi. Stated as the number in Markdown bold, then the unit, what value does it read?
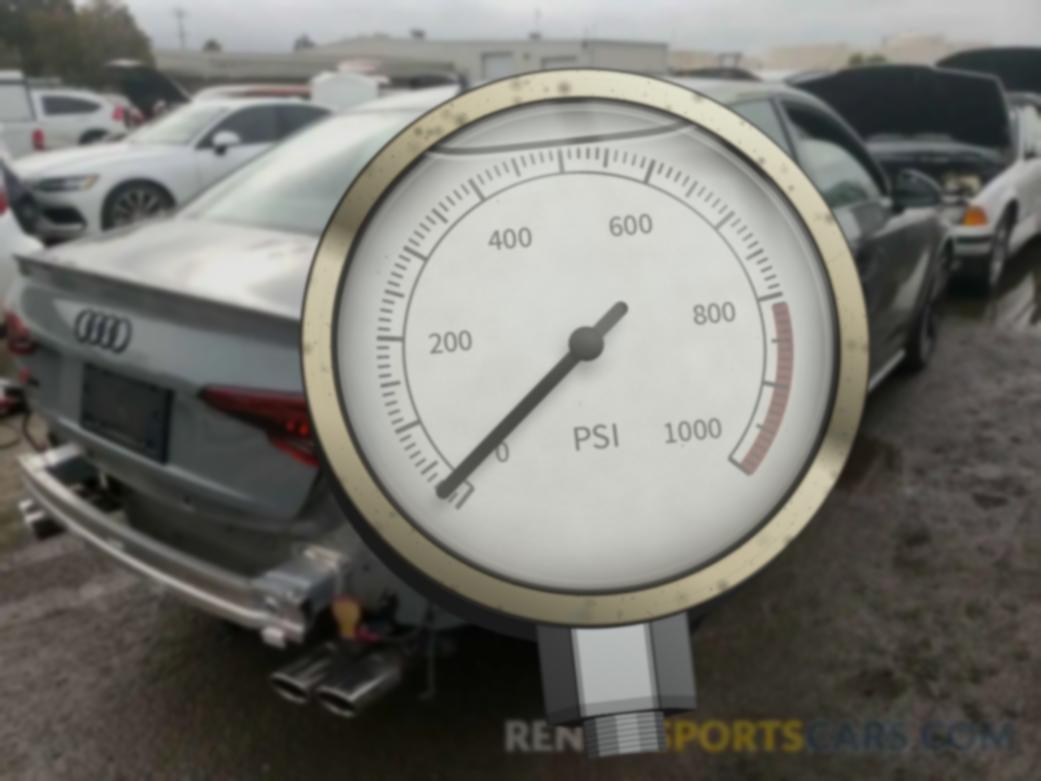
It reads **20** psi
